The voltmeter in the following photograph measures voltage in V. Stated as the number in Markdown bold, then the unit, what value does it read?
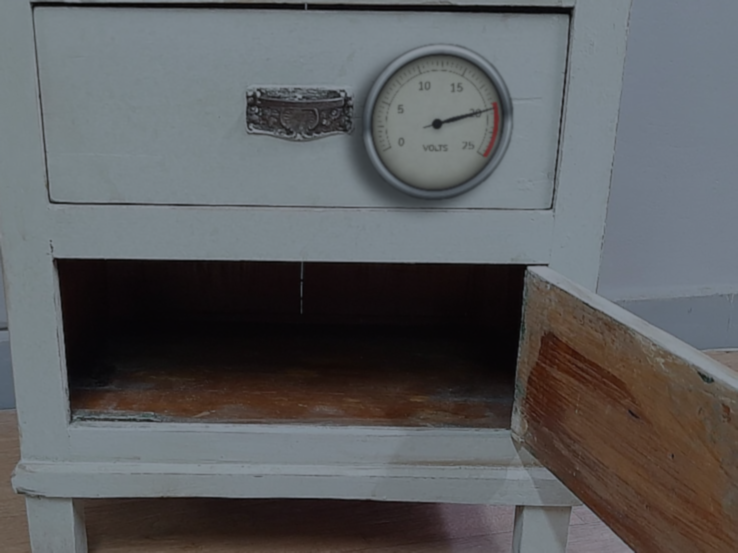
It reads **20** V
